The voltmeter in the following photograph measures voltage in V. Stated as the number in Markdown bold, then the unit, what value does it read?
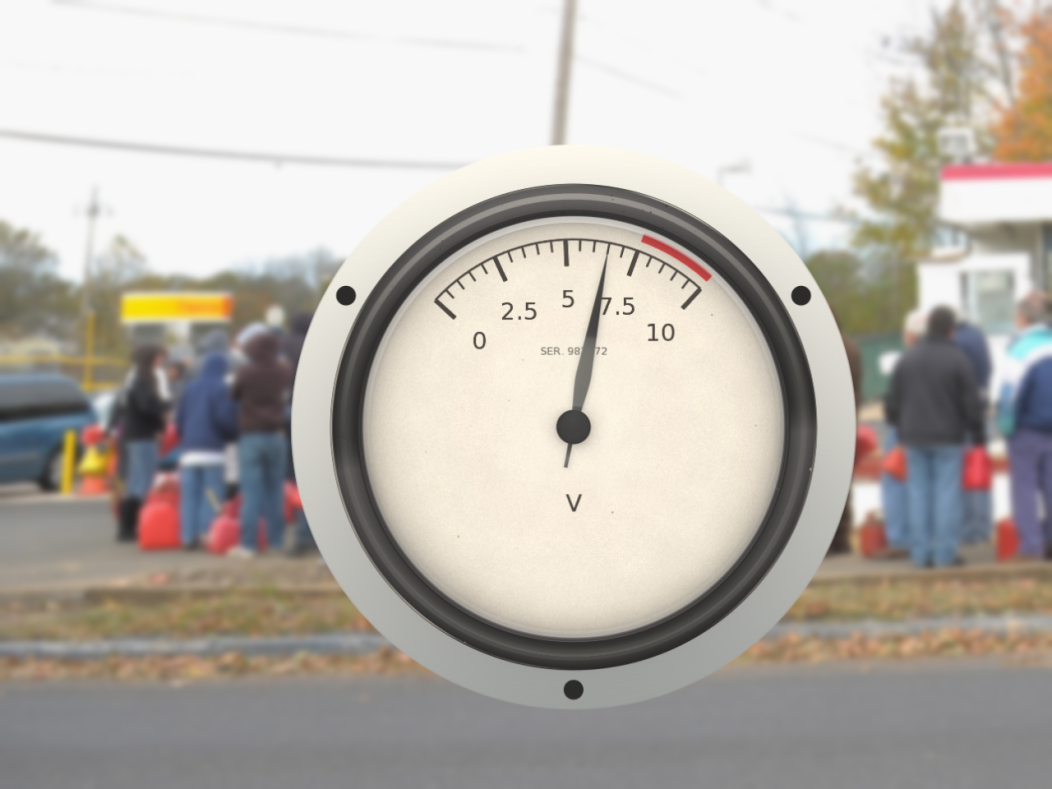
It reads **6.5** V
